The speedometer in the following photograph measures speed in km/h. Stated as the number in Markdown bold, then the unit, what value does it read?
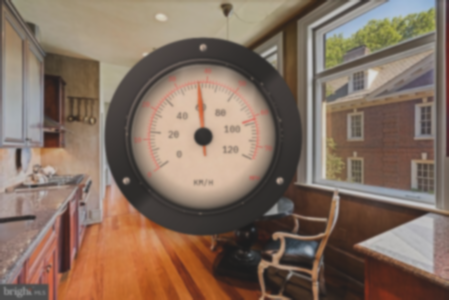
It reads **60** km/h
